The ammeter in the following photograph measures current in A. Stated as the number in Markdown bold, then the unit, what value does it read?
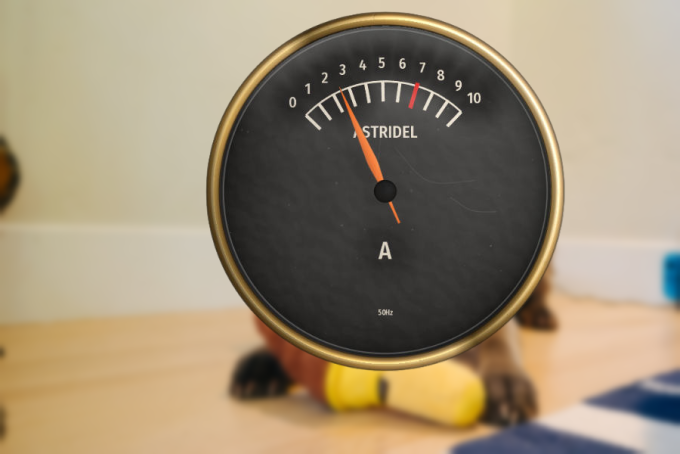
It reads **2.5** A
